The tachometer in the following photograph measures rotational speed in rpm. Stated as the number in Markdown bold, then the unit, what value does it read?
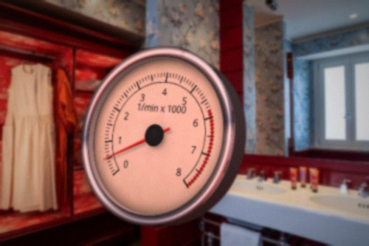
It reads **500** rpm
